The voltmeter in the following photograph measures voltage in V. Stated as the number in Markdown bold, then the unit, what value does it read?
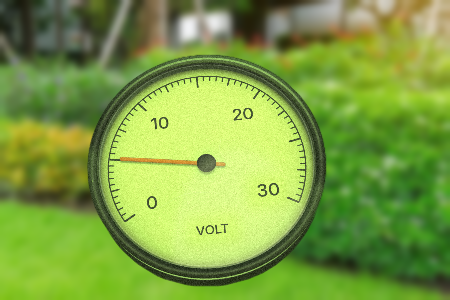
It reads **5** V
